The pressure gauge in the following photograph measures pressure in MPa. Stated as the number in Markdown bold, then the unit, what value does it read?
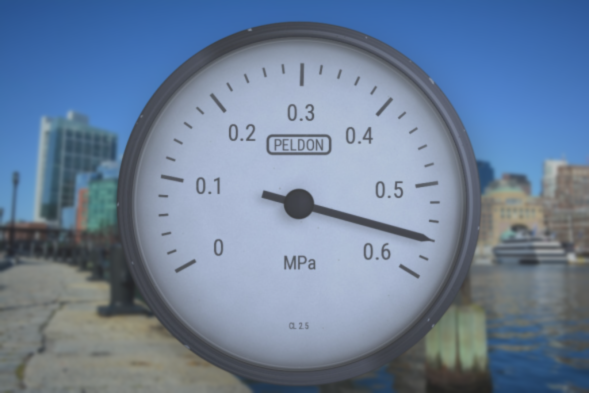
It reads **0.56** MPa
